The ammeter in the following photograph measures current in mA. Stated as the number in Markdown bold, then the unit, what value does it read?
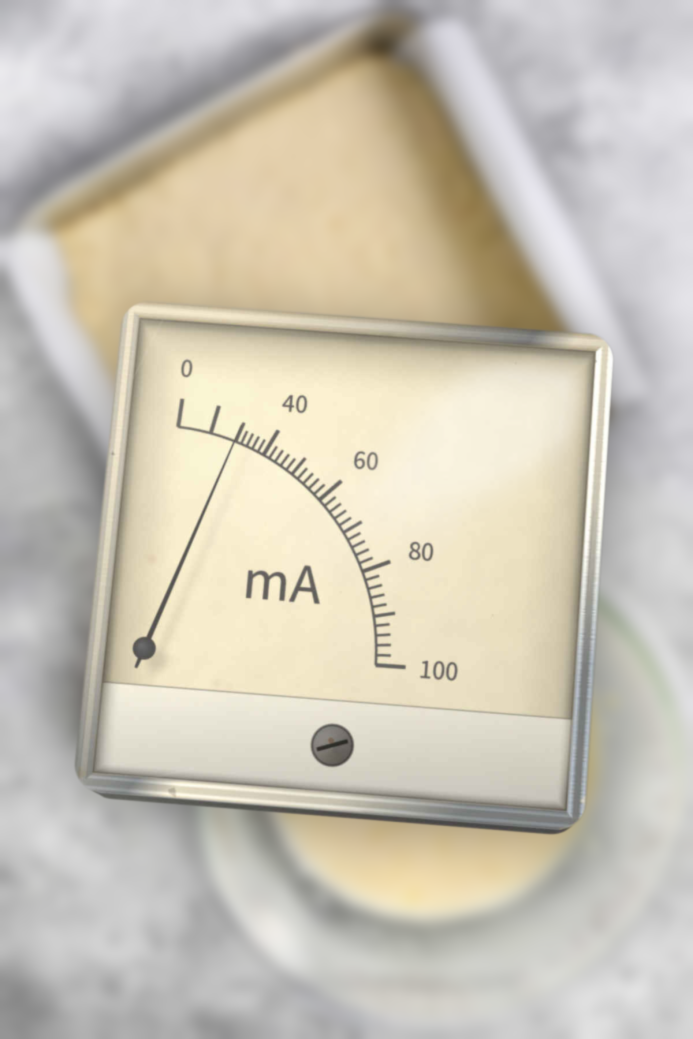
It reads **30** mA
